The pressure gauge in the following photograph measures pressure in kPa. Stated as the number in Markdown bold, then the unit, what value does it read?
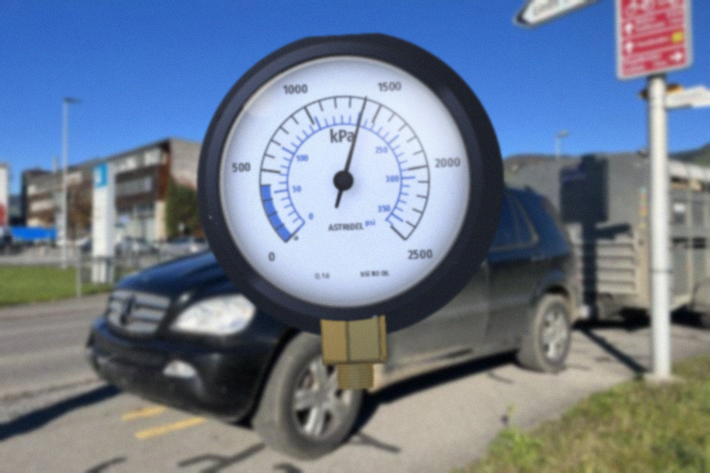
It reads **1400** kPa
